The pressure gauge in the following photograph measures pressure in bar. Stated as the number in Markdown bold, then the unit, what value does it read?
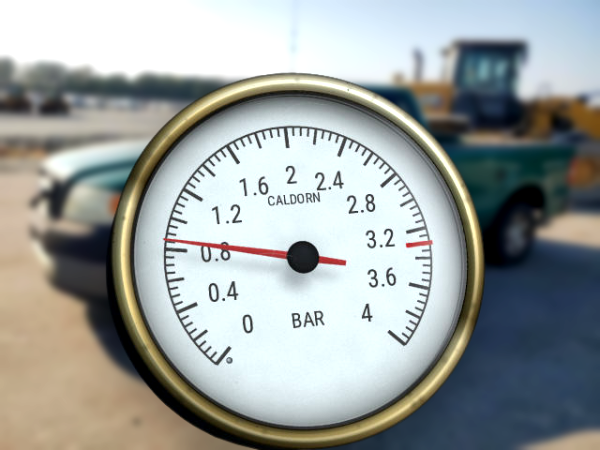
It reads **0.85** bar
